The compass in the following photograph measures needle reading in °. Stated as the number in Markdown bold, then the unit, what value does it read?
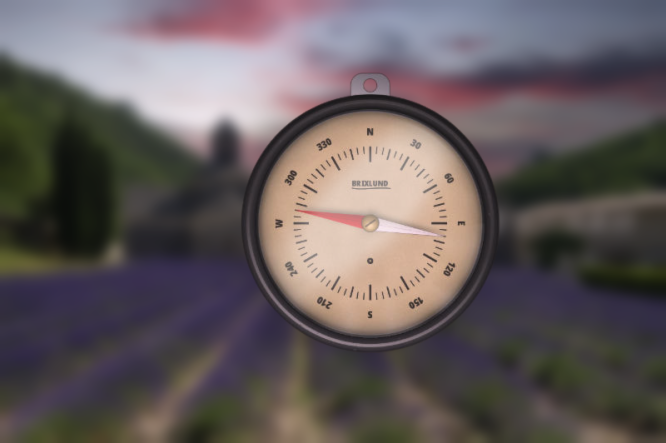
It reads **280** °
